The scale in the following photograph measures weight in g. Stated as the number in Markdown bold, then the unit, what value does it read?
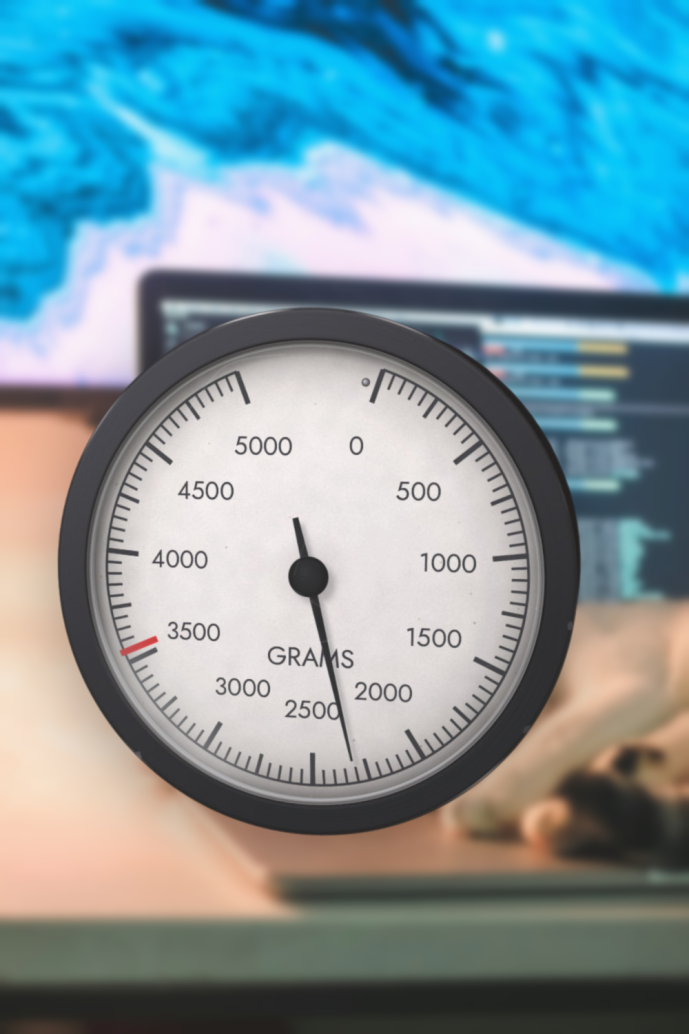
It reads **2300** g
